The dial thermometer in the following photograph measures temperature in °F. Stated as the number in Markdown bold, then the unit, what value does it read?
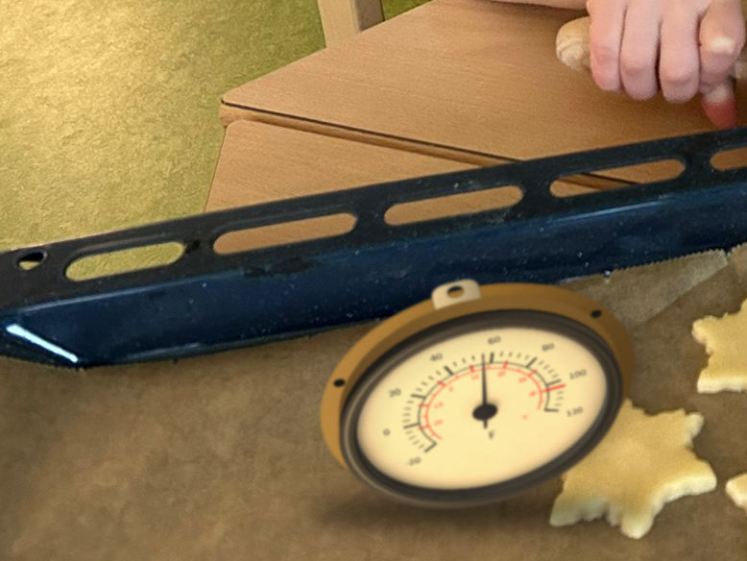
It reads **56** °F
